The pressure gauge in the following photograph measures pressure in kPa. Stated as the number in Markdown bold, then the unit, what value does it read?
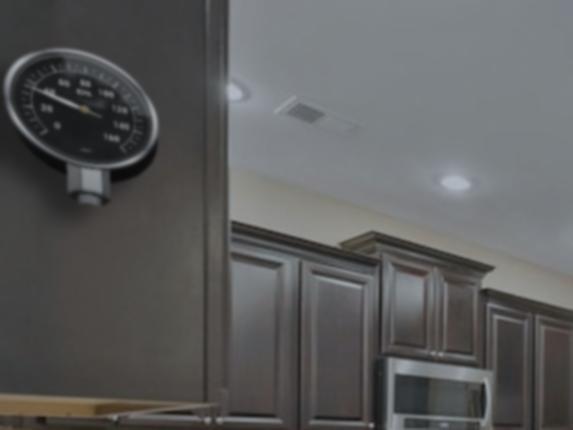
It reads **35** kPa
